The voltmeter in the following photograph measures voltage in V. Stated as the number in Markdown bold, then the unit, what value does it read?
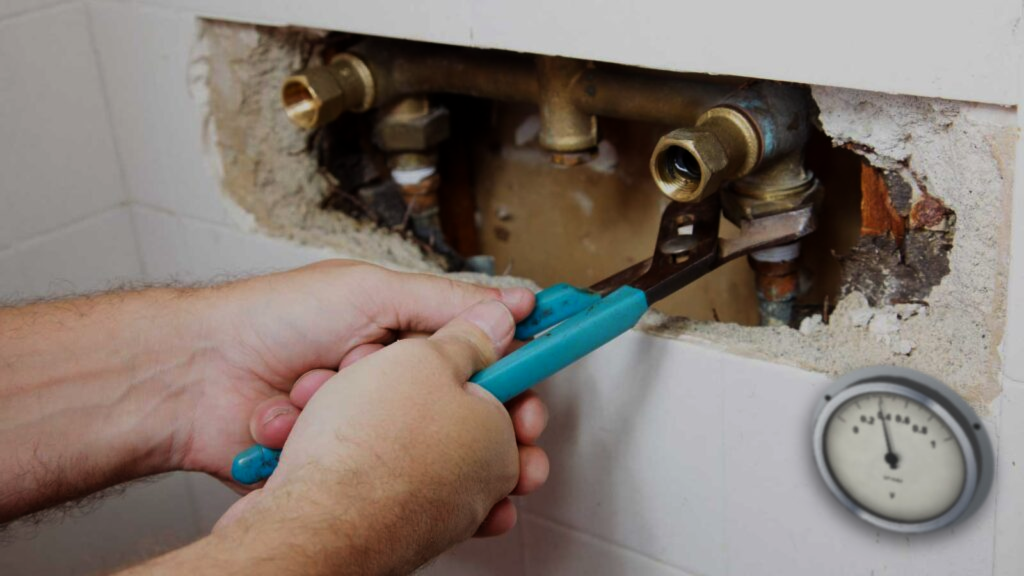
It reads **0.4** V
